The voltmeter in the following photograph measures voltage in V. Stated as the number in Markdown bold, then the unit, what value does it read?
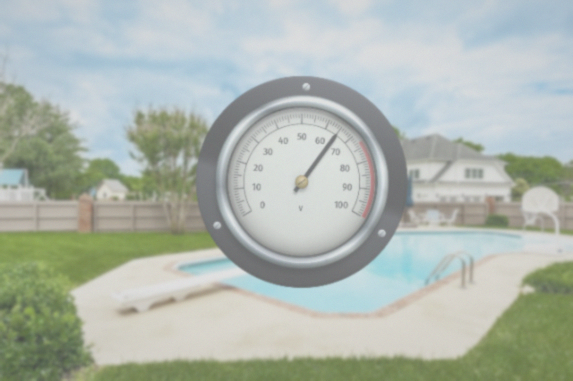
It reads **65** V
